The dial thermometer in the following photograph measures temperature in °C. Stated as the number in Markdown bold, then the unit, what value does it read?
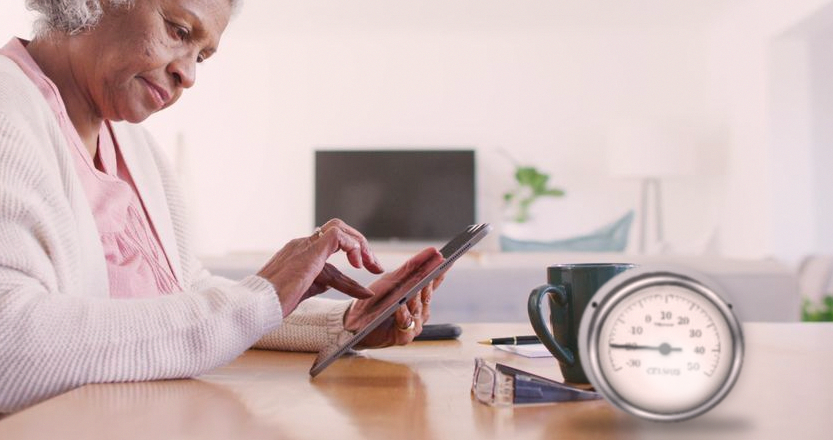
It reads **-20** °C
